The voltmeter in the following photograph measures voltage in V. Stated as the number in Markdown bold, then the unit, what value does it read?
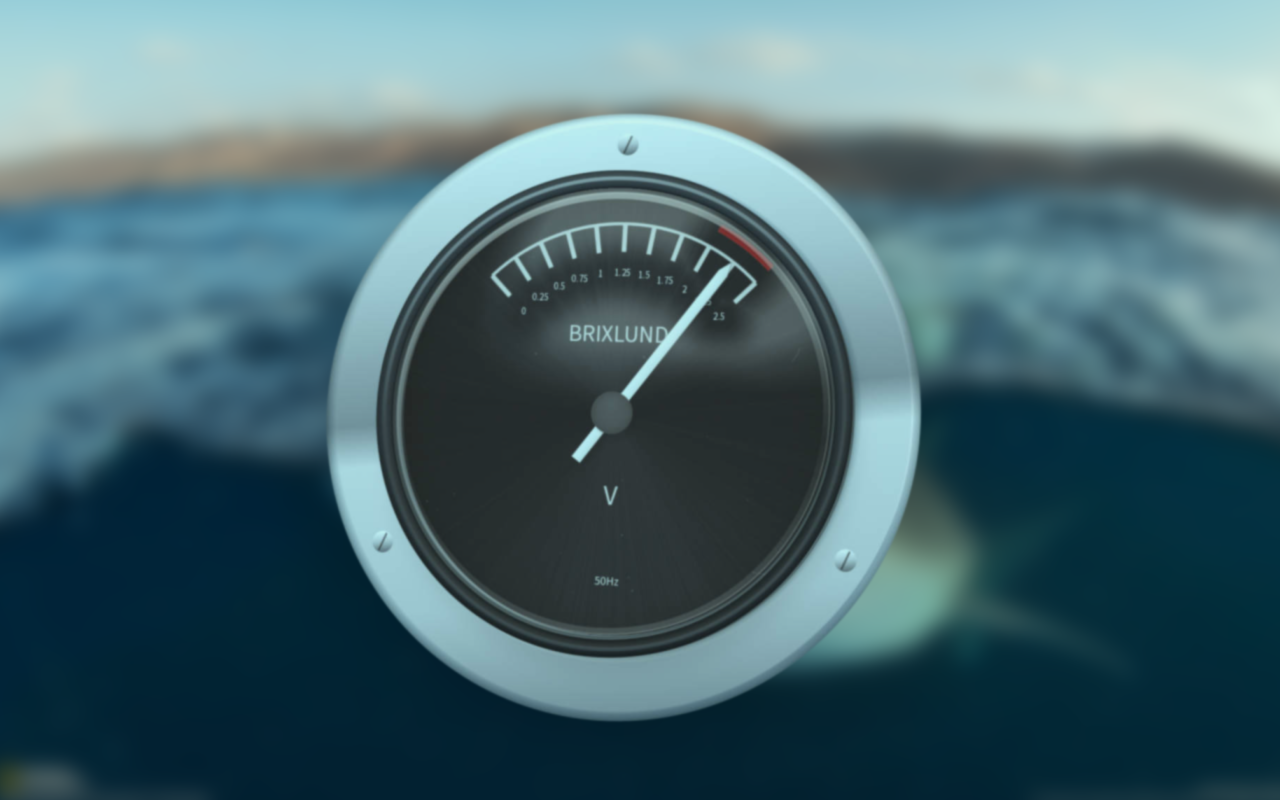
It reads **2.25** V
